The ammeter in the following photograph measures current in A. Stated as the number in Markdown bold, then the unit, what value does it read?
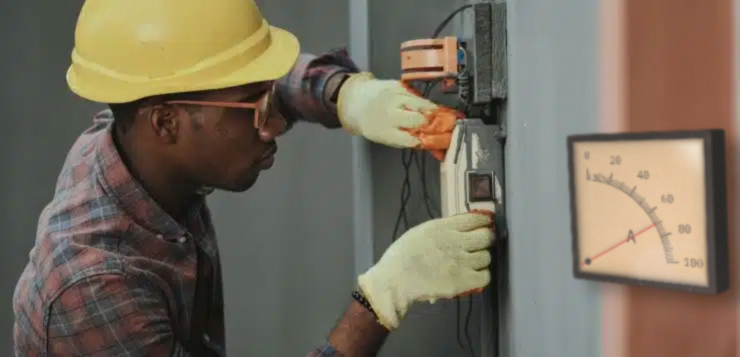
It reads **70** A
